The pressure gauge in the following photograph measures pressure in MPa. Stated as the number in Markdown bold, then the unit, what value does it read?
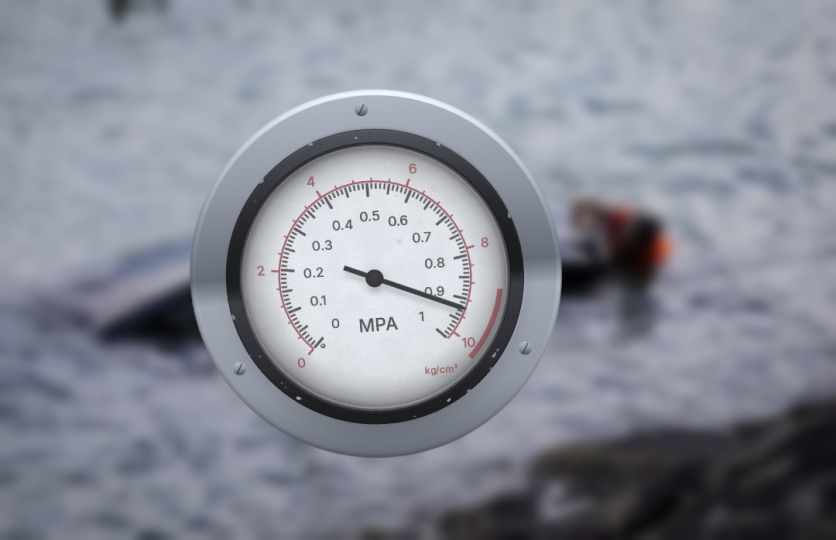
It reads **0.92** MPa
